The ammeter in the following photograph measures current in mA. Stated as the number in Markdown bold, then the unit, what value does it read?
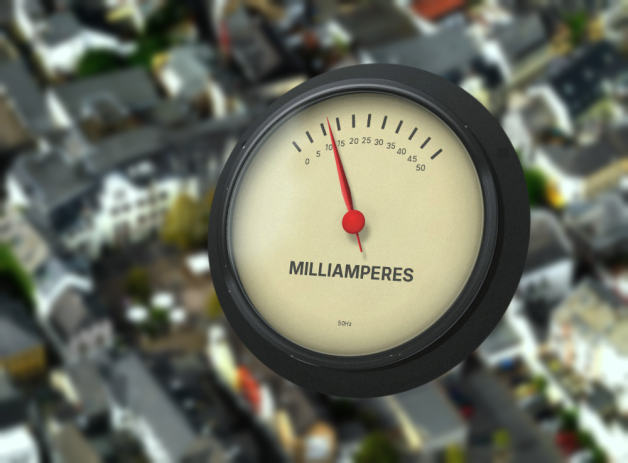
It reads **12.5** mA
